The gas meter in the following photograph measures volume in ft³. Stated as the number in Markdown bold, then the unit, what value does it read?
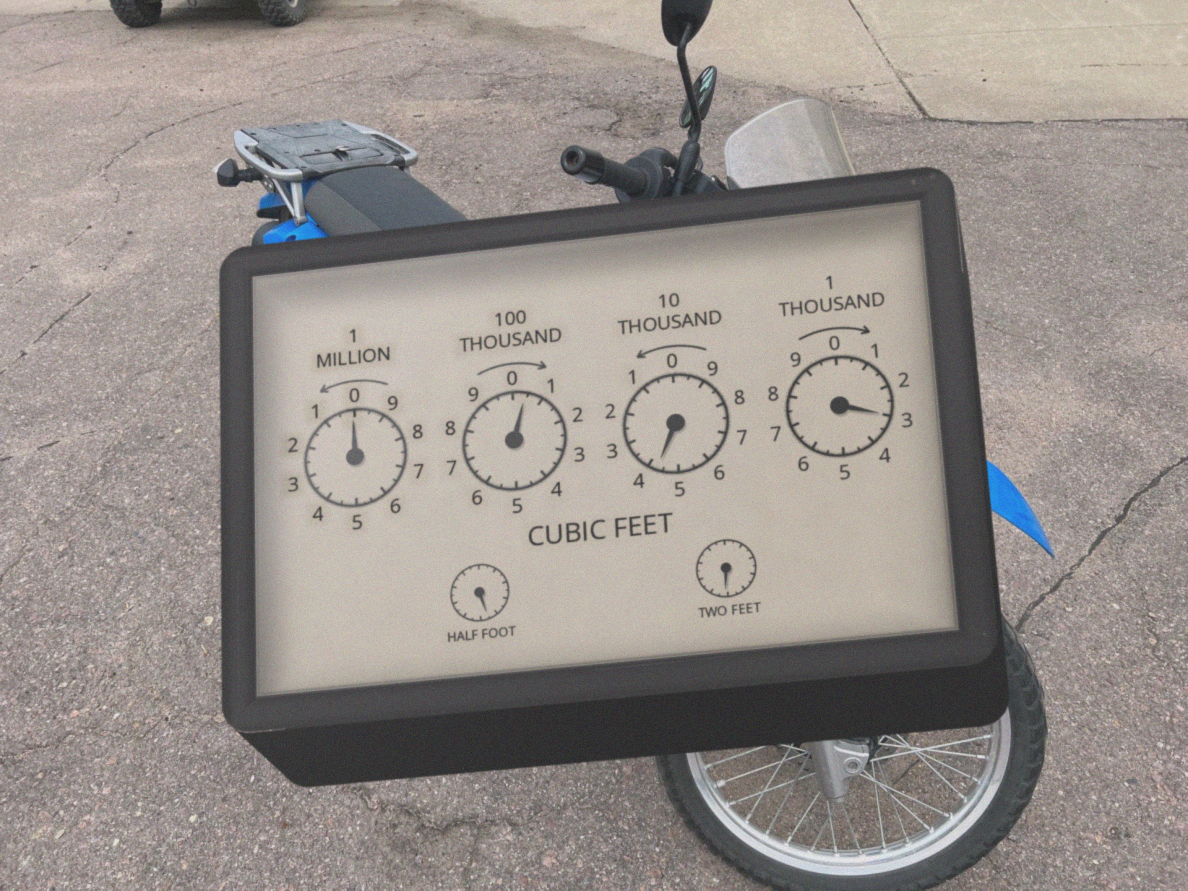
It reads **4300** ft³
